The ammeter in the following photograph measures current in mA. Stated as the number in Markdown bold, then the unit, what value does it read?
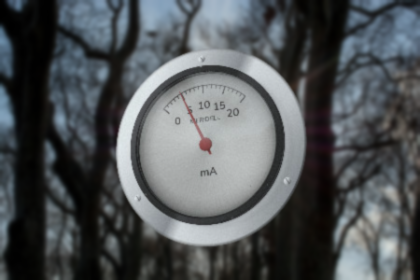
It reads **5** mA
